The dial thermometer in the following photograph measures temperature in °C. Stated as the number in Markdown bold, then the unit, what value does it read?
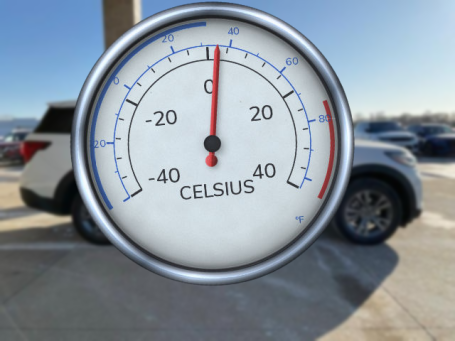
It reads **2** °C
